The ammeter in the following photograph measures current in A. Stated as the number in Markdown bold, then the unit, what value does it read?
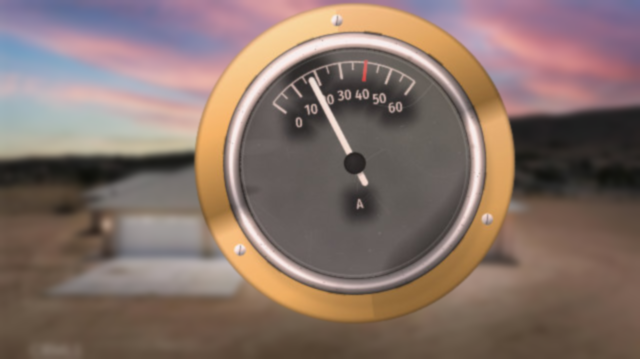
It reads **17.5** A
